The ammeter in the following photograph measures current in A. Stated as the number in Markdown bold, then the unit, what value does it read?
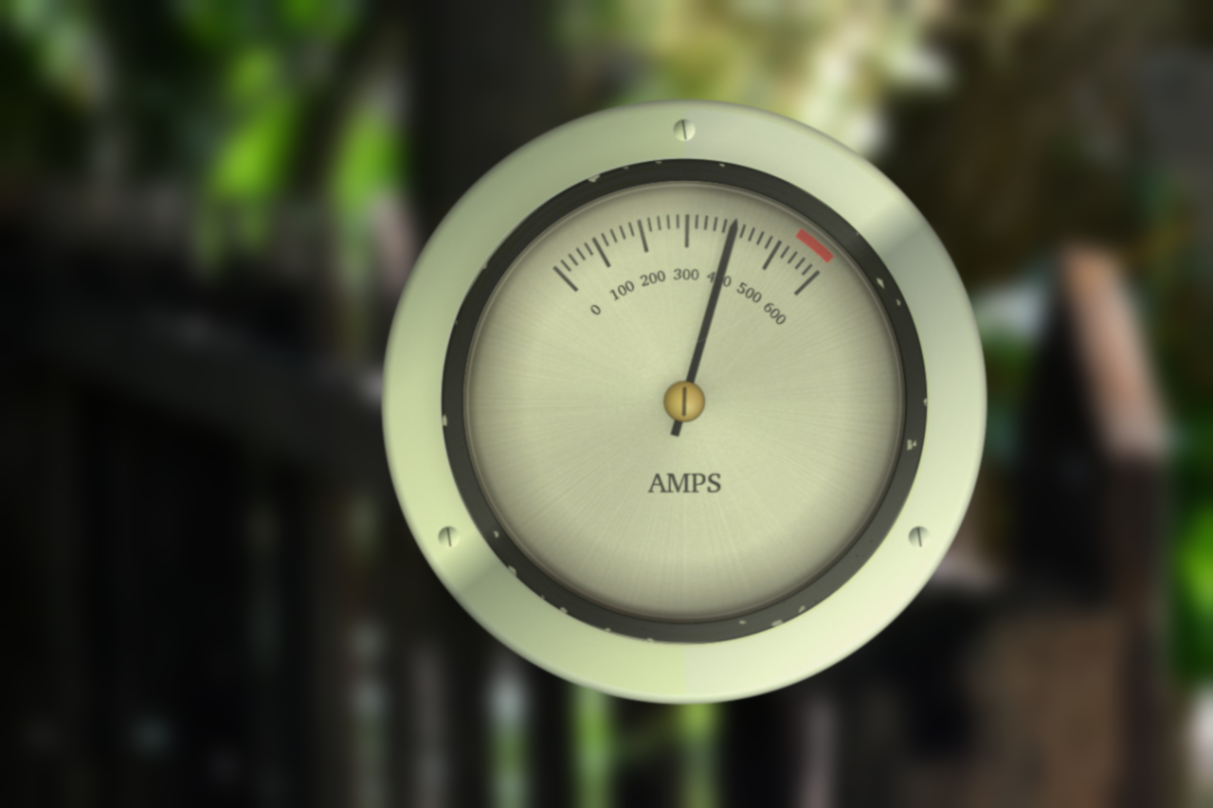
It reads **400** A
